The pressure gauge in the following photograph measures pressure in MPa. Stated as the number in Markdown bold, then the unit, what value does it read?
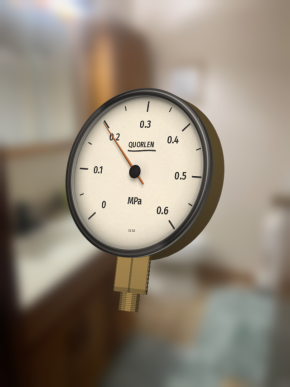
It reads **0.2** MPa
